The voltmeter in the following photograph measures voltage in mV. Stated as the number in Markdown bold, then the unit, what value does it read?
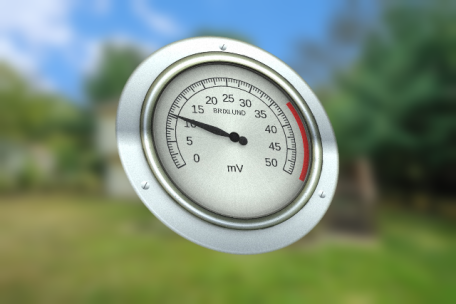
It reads **10** mV
